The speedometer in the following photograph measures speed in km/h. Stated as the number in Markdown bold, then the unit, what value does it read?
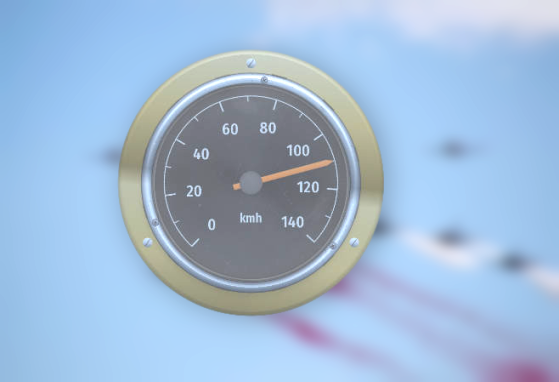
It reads **110** km/h
